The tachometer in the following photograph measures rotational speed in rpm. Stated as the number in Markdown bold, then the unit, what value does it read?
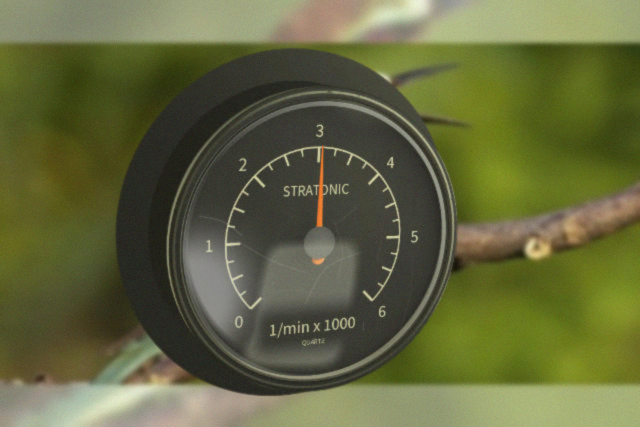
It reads **3000** rpm
